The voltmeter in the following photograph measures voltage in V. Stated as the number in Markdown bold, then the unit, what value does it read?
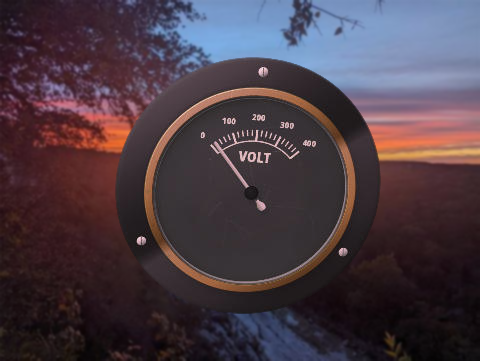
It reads **20** V
